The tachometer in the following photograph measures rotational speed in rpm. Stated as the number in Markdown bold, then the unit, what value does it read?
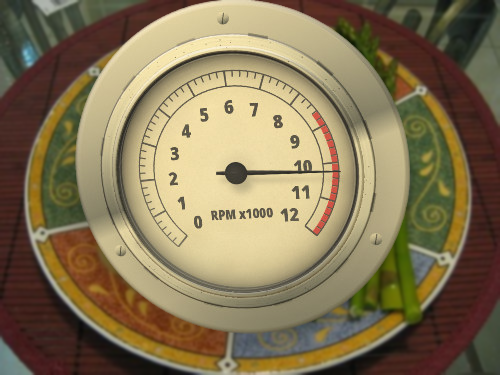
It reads **10200** rpm
